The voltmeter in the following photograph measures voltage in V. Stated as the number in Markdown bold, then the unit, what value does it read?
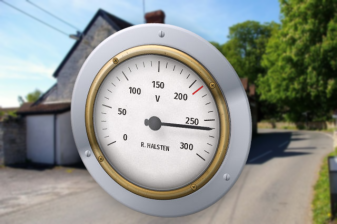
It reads **260** V
